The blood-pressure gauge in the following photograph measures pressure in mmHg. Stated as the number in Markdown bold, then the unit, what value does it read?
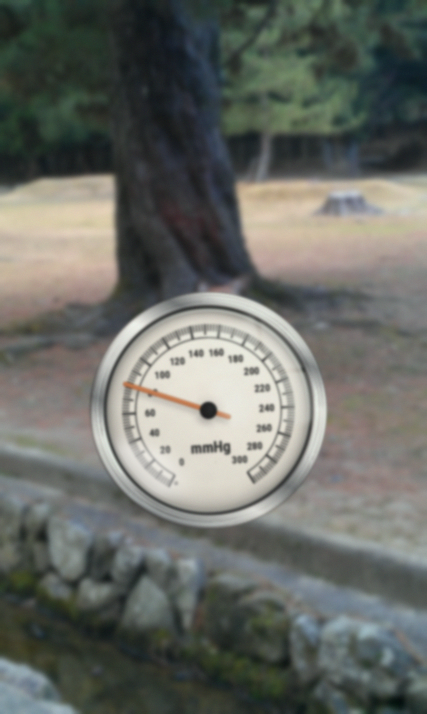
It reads **80** mmHg
